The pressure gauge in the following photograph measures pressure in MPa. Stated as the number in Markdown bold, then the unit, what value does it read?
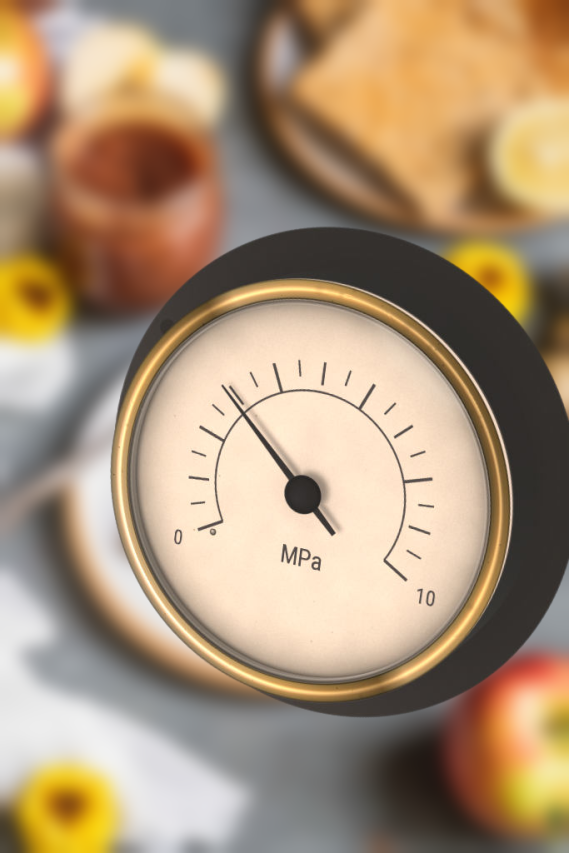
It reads **3** MPa
